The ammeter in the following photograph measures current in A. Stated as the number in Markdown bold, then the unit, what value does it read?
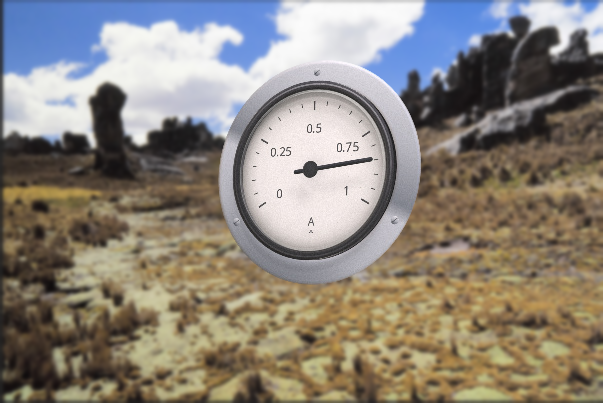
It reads **0.85** A
